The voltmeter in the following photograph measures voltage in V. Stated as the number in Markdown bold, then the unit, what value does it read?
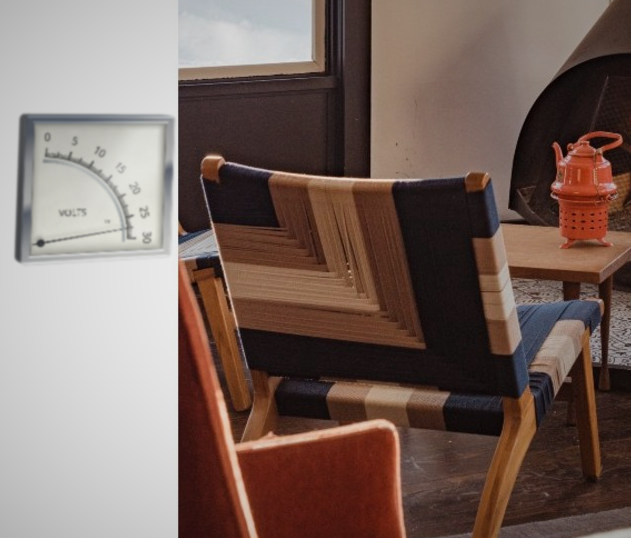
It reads **27.5** V
